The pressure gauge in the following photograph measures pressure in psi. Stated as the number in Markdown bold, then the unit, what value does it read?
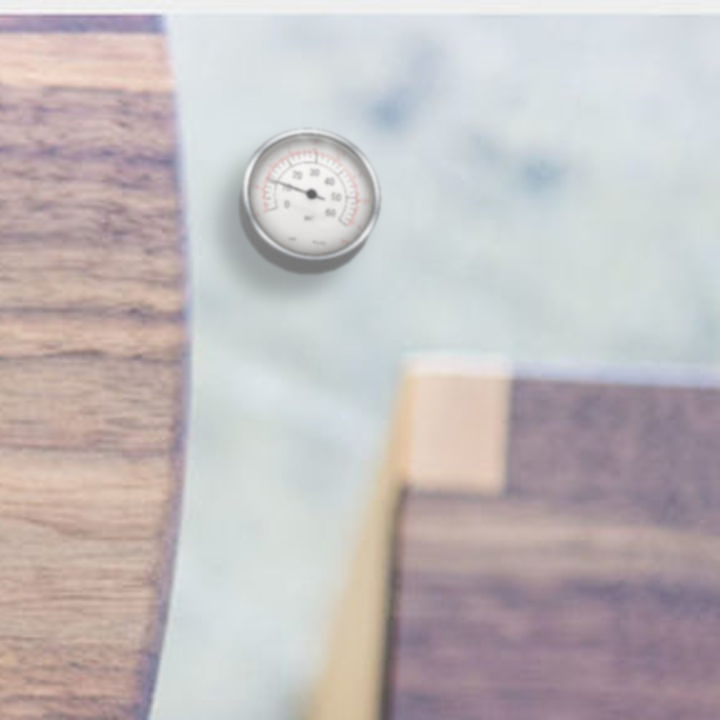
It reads **10** psi
